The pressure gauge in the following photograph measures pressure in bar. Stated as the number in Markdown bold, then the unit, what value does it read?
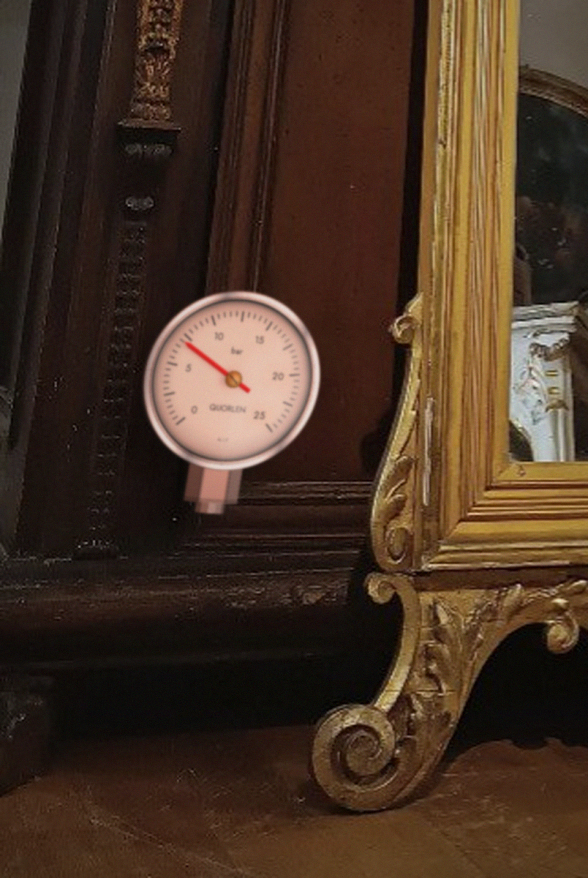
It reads **7** bar
